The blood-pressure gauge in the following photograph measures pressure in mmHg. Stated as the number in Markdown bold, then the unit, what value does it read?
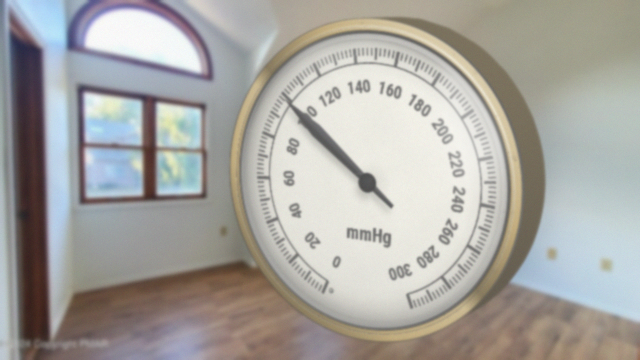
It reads **100** mmHg
